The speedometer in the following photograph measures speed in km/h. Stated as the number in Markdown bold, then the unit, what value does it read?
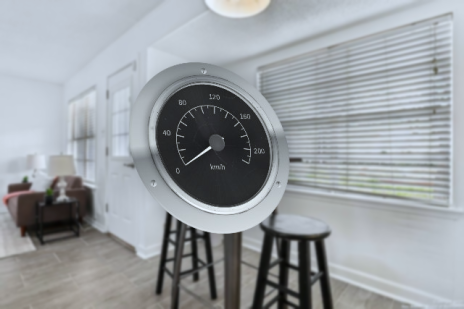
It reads **0** km/h
